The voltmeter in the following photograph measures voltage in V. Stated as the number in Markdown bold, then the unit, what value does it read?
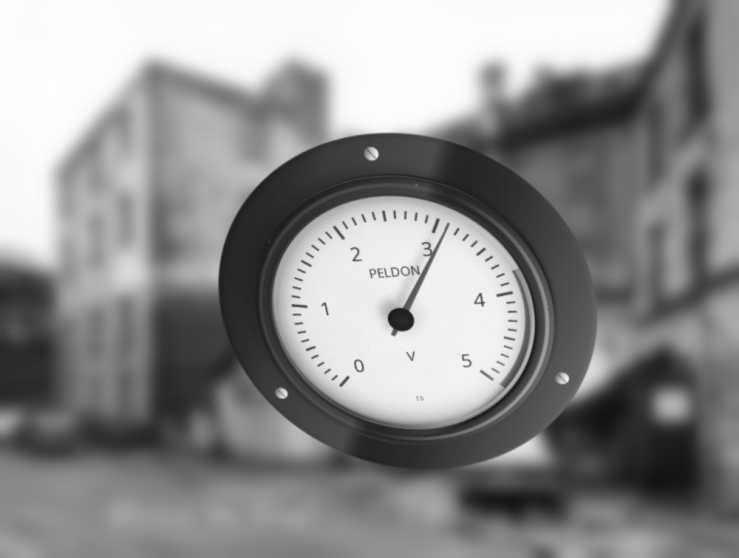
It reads **3.1** V
